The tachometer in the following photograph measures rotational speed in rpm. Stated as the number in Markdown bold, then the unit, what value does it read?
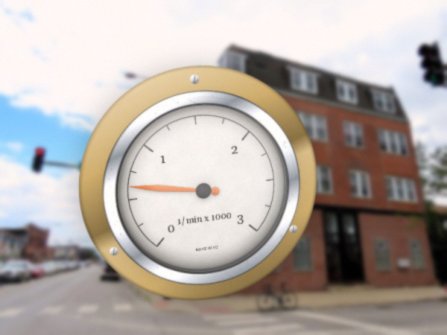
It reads **625** rpm
